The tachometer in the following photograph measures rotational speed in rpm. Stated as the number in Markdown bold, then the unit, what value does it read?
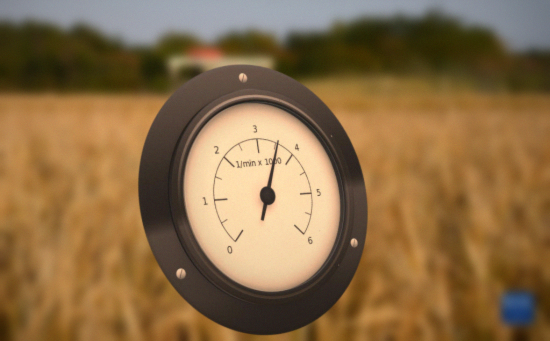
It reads **3500** rpm
